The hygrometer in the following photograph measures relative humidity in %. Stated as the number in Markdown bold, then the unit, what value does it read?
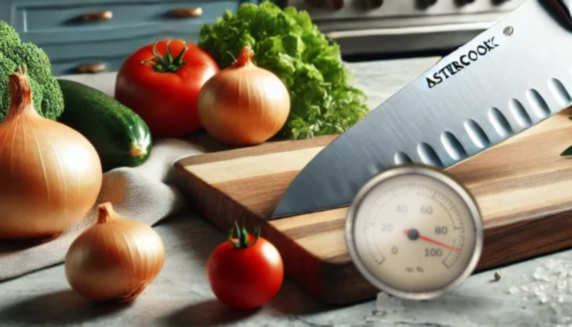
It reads **90** %
